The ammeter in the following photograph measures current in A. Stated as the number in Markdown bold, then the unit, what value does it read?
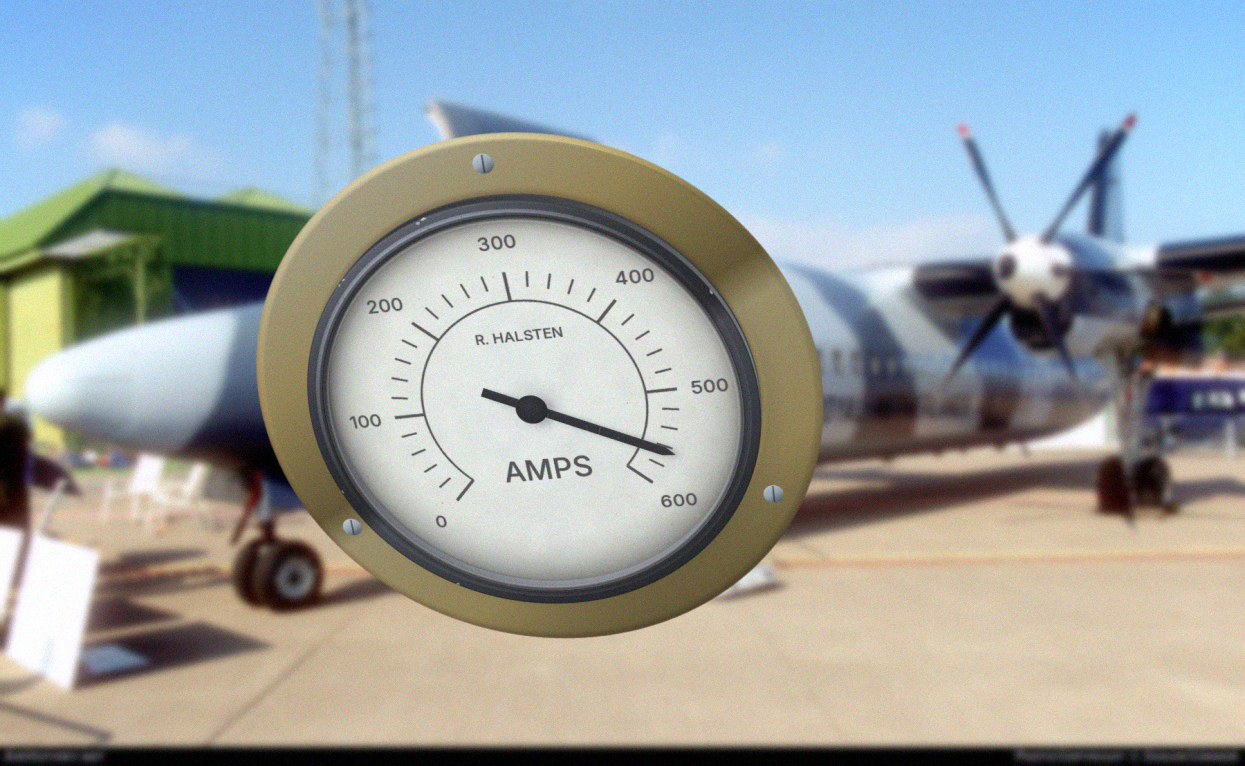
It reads **560** A
